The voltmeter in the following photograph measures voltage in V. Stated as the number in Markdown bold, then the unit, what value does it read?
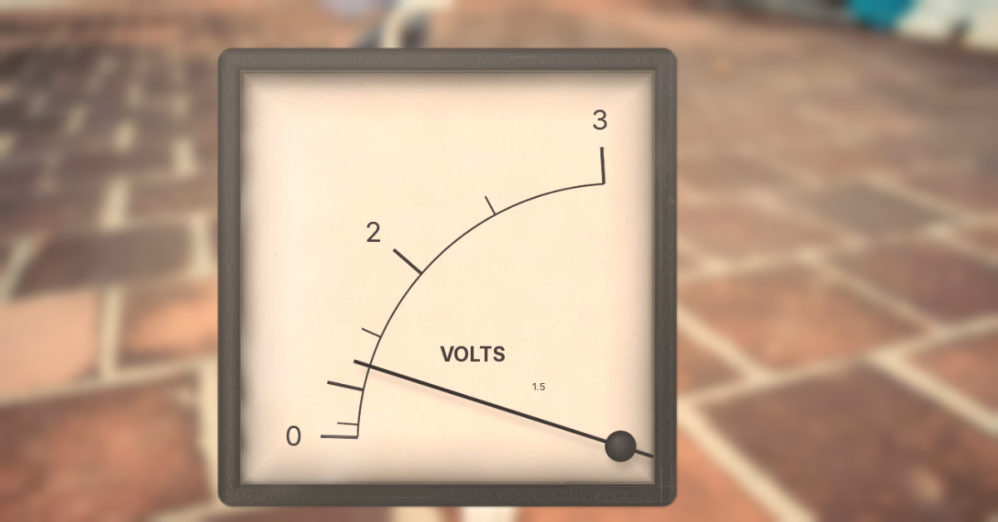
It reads **1.25** V
